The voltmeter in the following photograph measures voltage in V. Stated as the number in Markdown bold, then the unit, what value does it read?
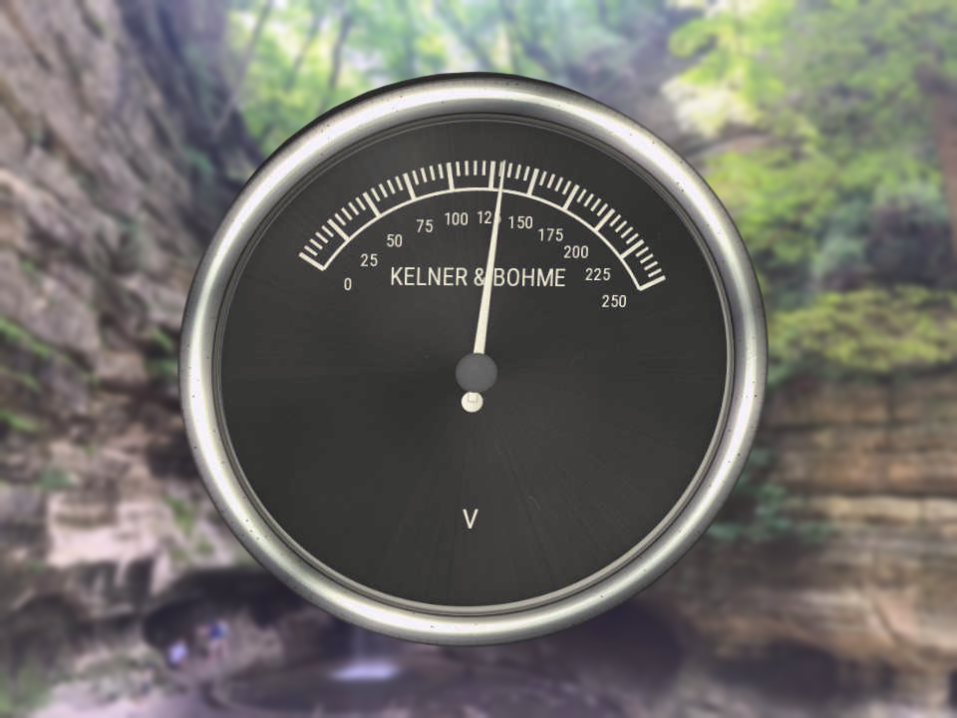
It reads **130** V
